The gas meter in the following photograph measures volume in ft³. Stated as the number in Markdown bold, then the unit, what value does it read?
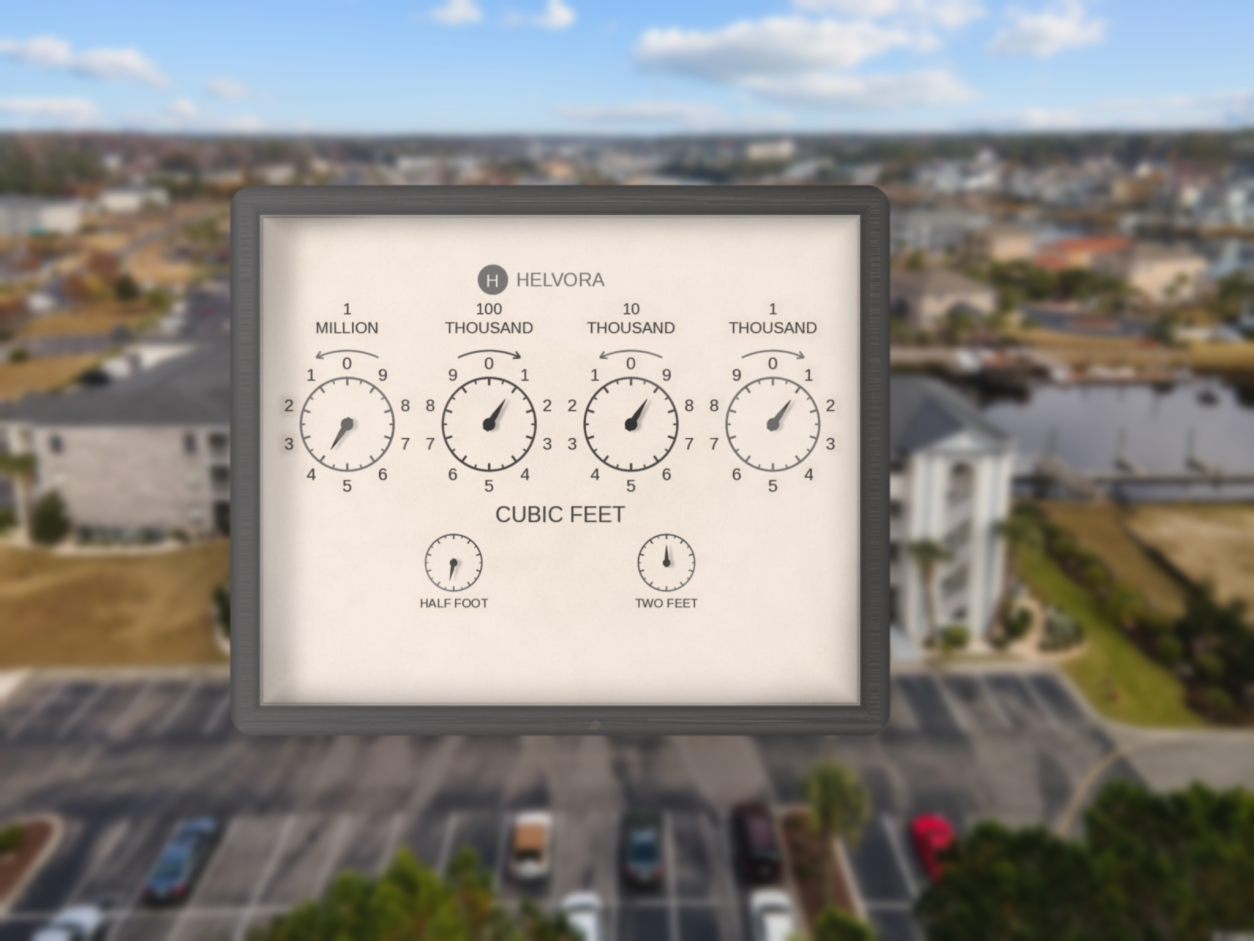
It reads **409100** ft³
